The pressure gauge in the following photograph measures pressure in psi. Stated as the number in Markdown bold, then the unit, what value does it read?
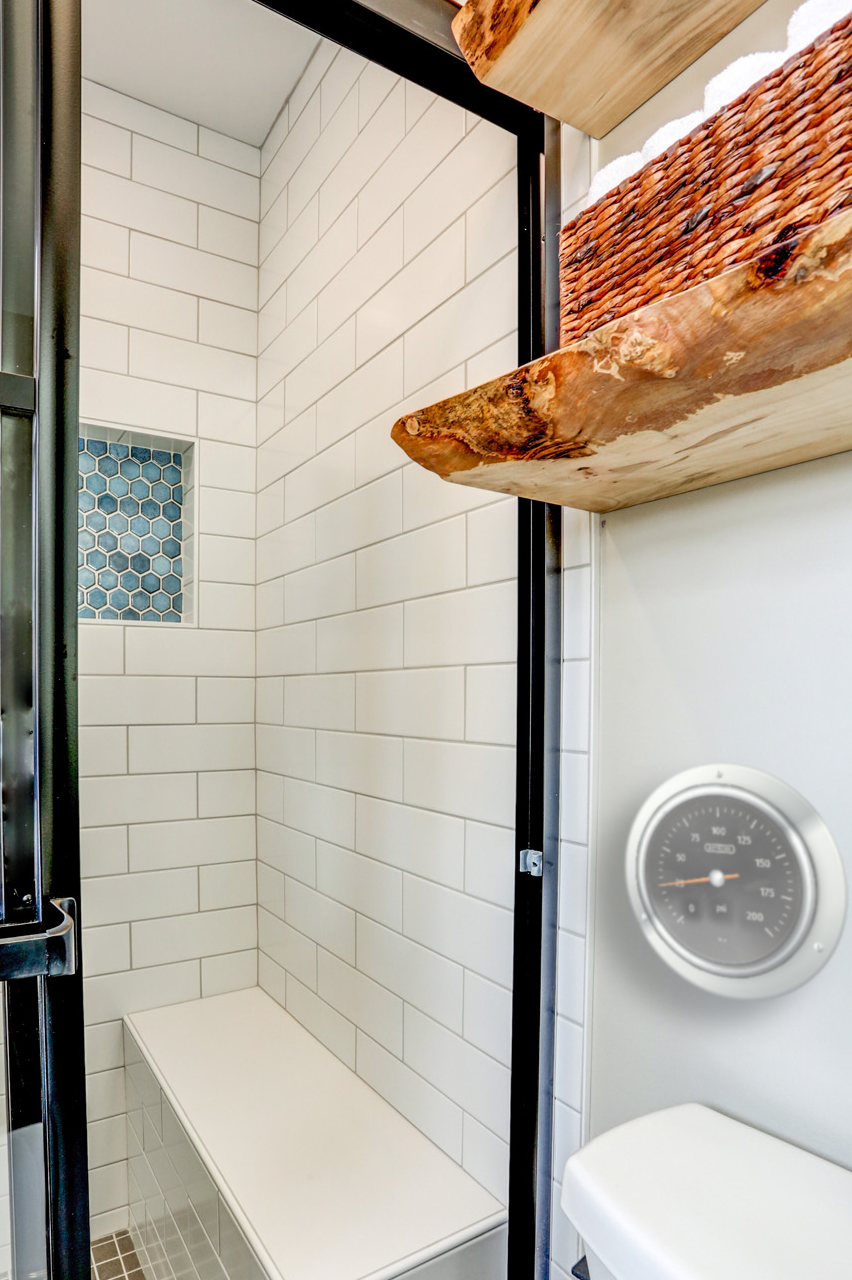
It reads **25** psi
